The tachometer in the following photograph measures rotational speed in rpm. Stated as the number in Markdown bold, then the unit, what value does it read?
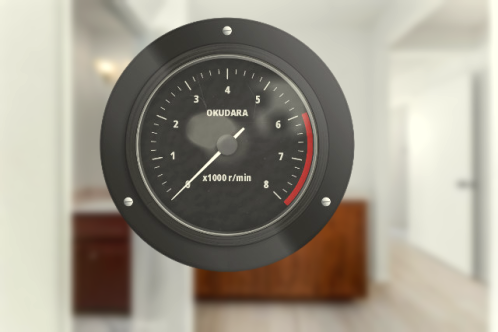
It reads **0** rpm
